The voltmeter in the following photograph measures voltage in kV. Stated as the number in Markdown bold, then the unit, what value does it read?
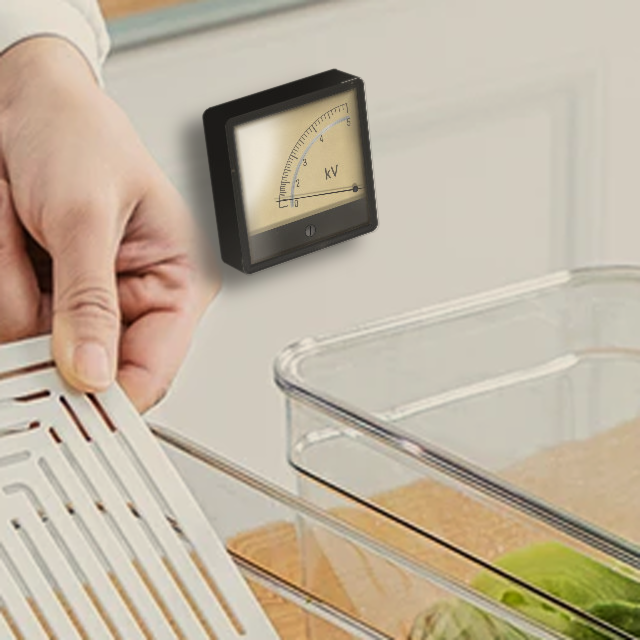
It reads **1** kV
